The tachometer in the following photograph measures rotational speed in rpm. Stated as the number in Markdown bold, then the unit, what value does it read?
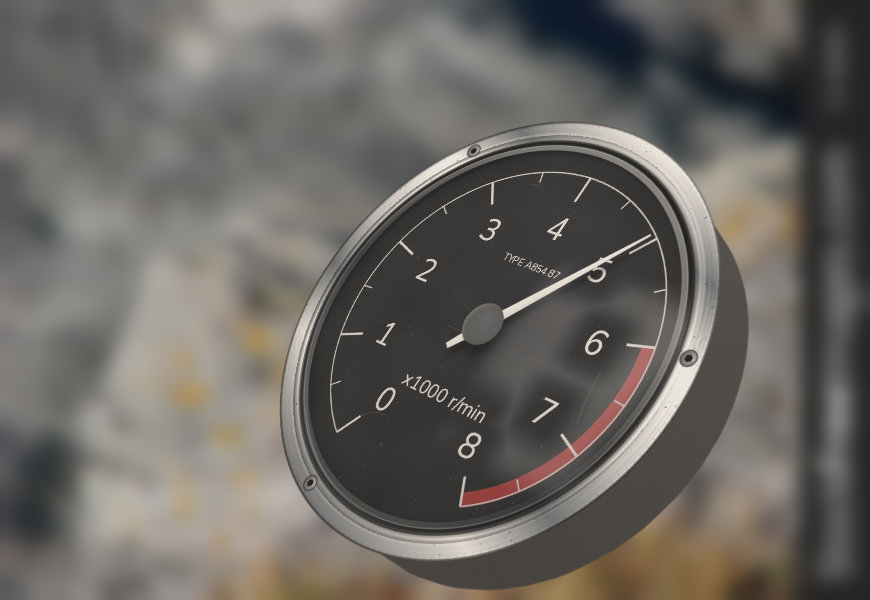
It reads **5000** rpm
